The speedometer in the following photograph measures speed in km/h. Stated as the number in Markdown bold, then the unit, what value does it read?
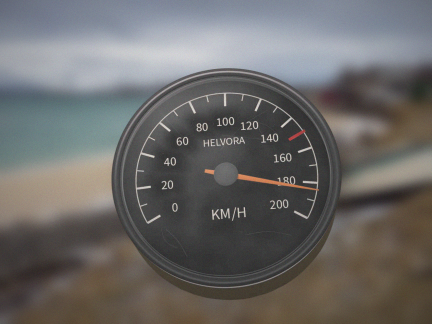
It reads **185** km/h
